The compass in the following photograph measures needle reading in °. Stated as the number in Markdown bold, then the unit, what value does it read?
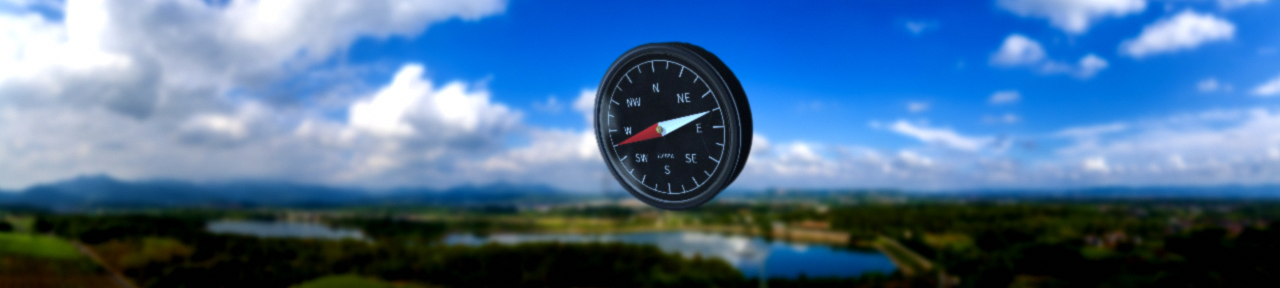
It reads **255** °
